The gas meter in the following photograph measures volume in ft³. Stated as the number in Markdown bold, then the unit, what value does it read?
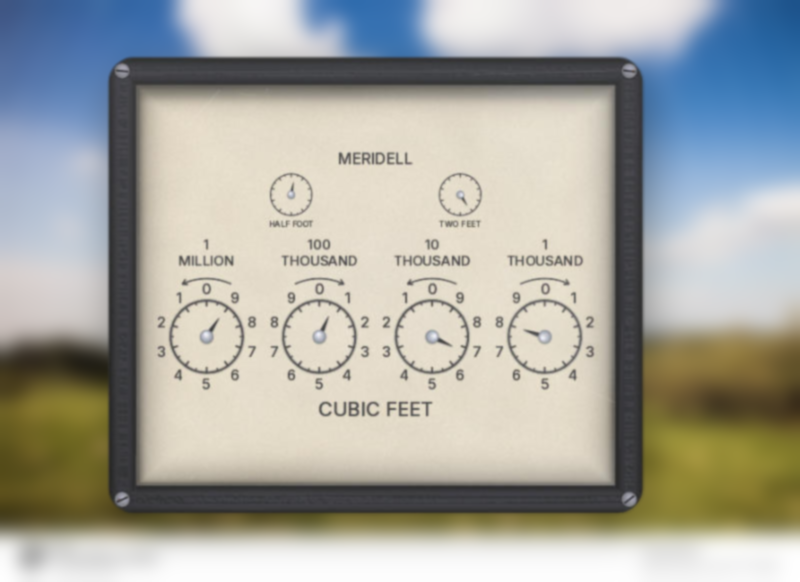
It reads **906800** ft³
